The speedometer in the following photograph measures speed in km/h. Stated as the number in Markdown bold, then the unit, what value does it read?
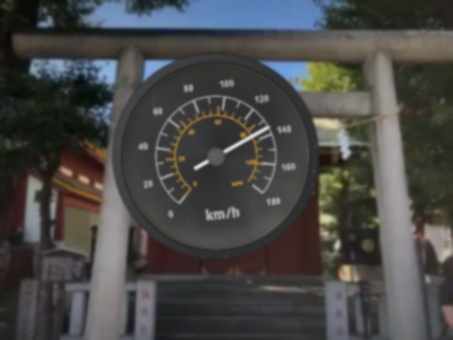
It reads **135** km/h
